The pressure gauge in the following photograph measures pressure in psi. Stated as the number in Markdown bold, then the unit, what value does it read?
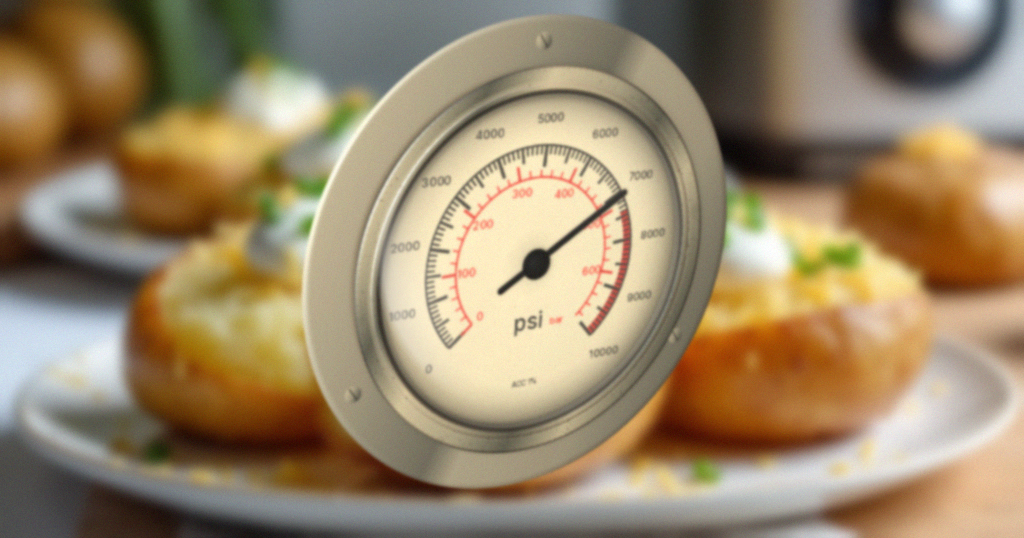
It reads **7000** psi
